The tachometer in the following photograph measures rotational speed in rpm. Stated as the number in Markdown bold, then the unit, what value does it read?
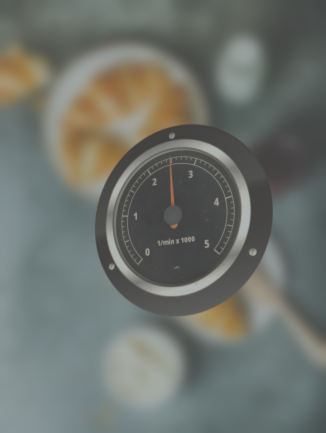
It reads **2500** rpm
